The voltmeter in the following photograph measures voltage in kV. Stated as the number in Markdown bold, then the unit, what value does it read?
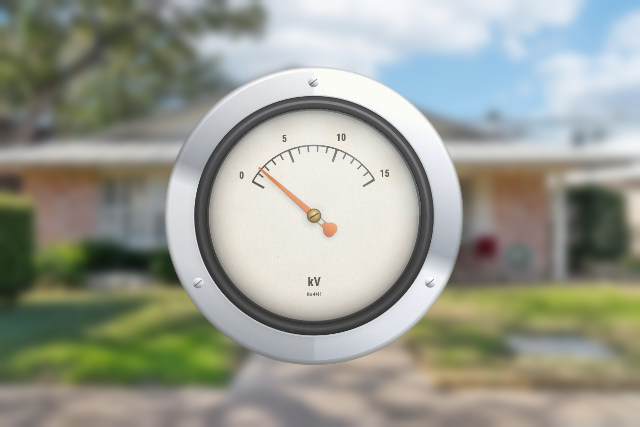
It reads **1.5** kV
